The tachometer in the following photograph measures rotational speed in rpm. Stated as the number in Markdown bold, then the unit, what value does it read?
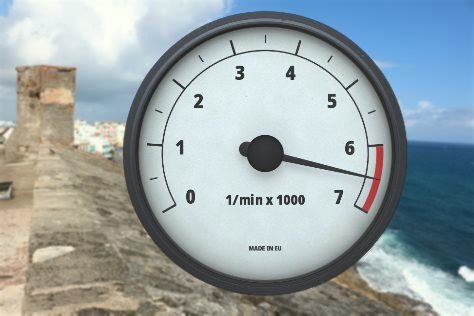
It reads **6500** rpm
